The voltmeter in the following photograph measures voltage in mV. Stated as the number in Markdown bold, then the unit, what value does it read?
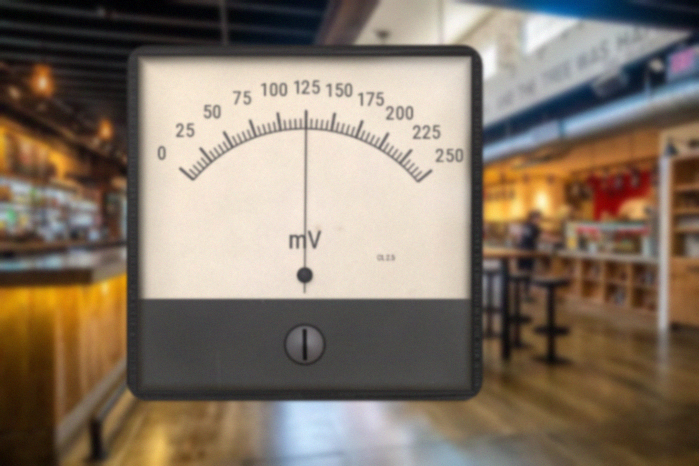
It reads **125** mV
